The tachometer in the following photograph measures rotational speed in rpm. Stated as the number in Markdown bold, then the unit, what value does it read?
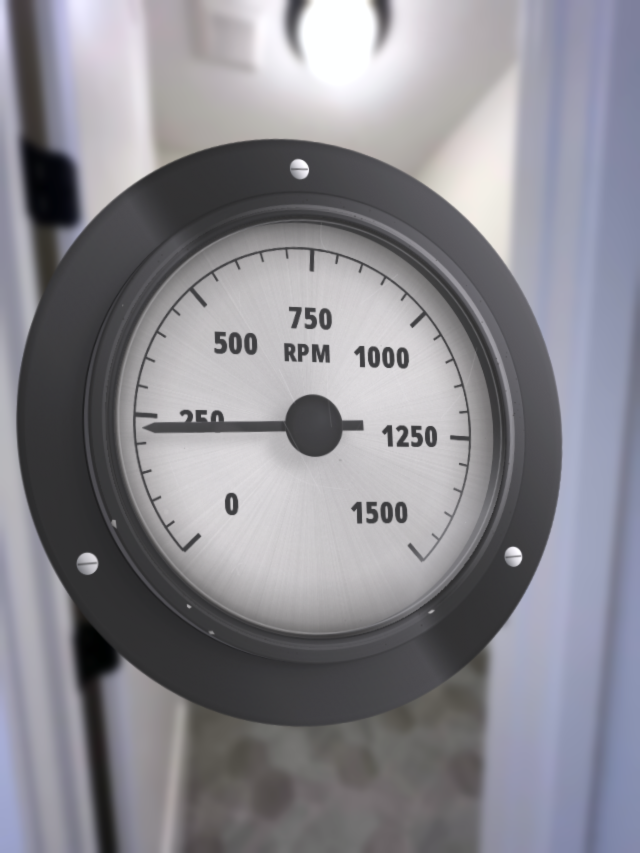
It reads **225** rpm
